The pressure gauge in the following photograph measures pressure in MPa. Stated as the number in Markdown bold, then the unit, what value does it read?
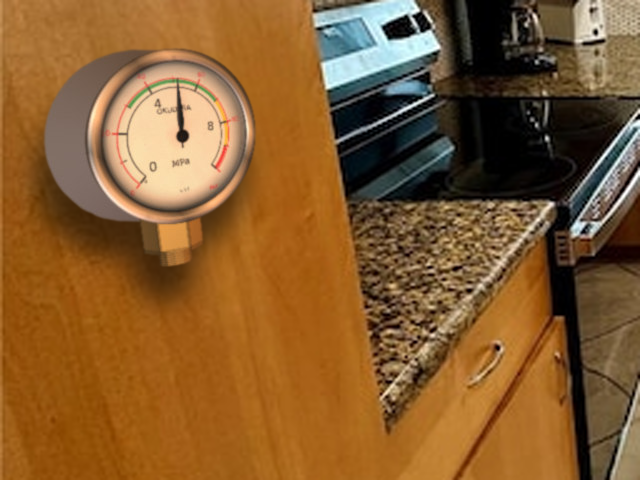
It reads **5** MPa
